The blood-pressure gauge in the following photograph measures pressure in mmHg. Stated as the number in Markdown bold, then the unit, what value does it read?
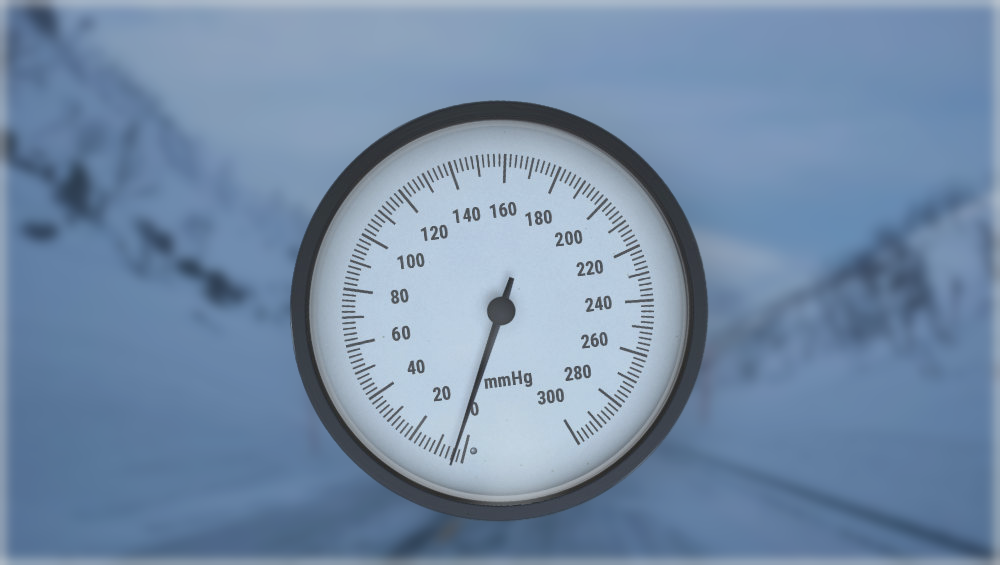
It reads **4** mmHg
